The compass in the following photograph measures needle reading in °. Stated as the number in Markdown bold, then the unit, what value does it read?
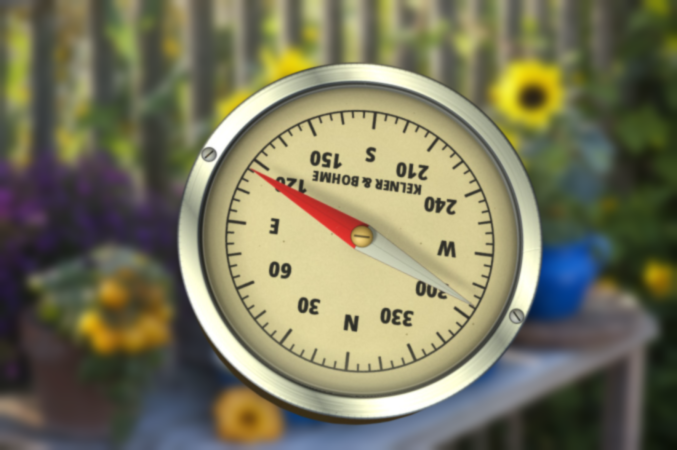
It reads **115** °
